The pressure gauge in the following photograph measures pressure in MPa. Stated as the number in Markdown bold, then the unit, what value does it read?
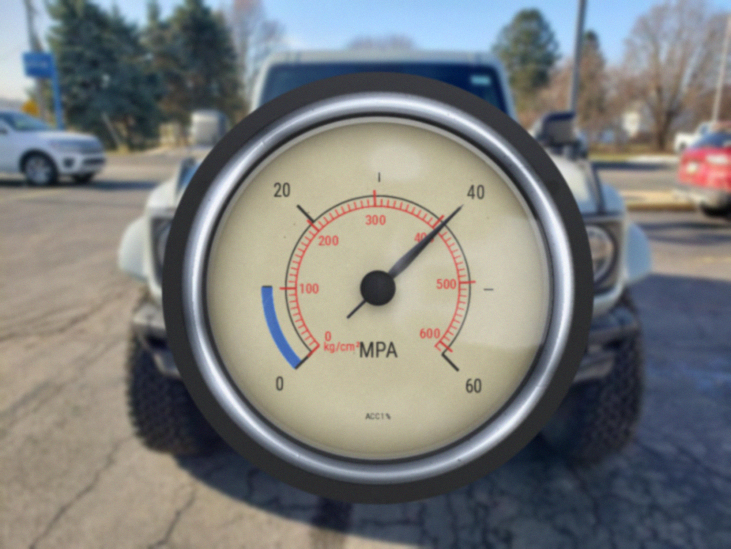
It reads **40** MPa
